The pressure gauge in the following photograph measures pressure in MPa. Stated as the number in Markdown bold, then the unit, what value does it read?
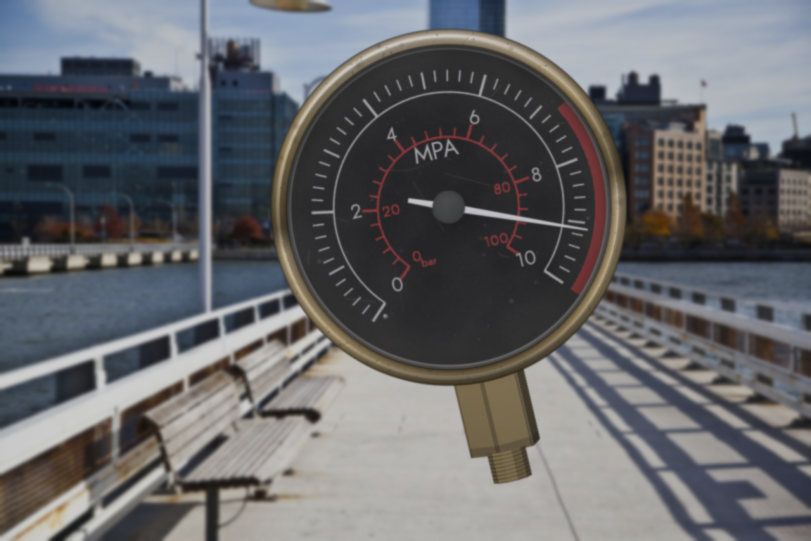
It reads **9.1** MPa
